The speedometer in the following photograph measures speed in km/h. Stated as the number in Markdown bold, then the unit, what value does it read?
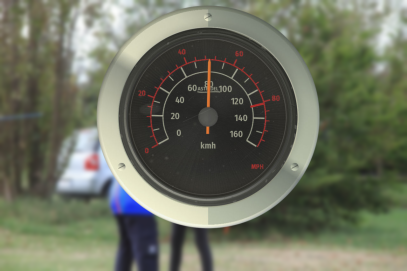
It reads **80** km/h
